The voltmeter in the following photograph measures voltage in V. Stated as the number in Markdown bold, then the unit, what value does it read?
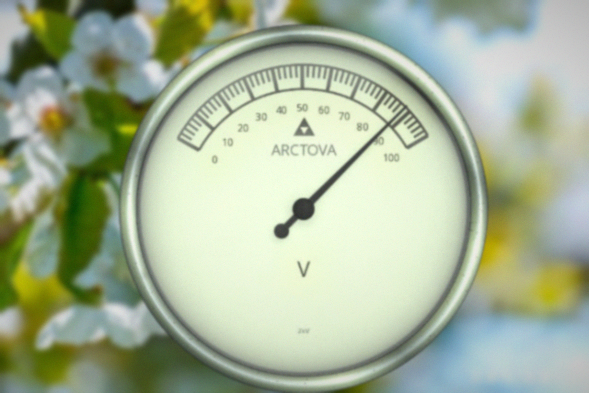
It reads **88** V
